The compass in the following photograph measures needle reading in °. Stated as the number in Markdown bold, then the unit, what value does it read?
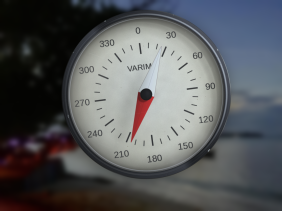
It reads **205** °
